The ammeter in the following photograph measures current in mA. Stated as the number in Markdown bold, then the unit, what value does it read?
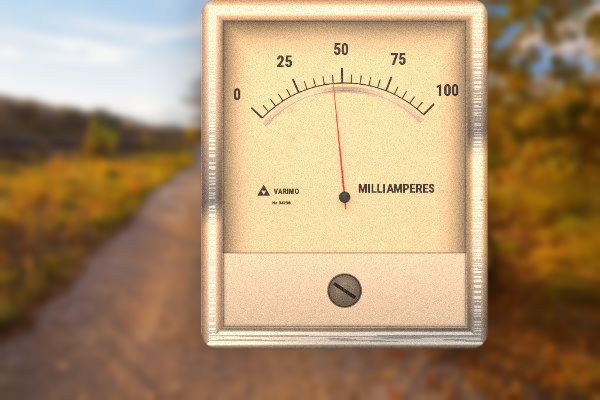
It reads **45** mA
